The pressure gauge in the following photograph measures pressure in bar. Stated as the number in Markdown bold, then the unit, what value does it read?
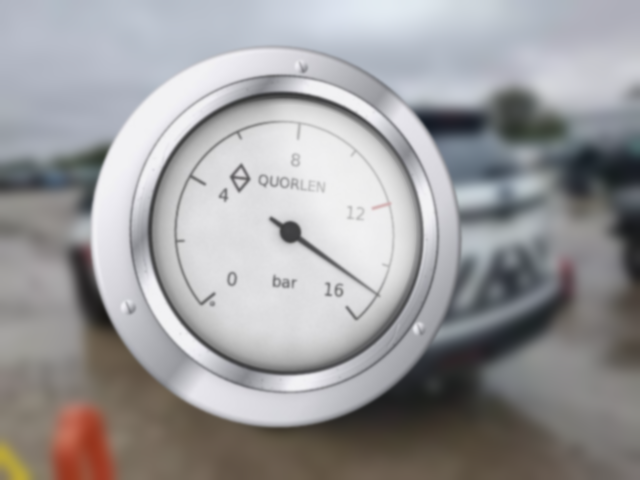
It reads **15** bar
